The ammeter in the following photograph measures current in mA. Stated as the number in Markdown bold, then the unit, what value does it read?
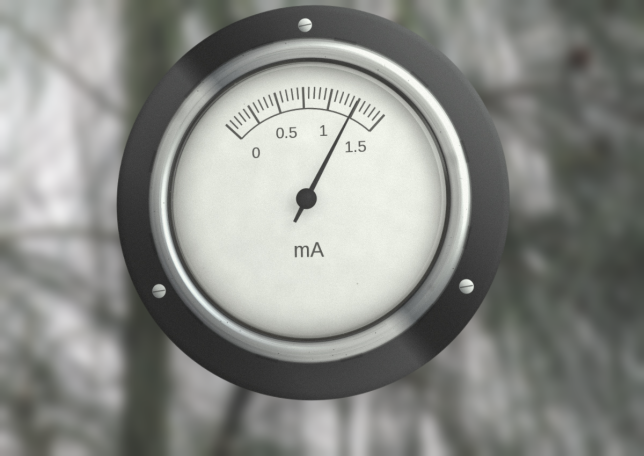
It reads **1.25** mA
